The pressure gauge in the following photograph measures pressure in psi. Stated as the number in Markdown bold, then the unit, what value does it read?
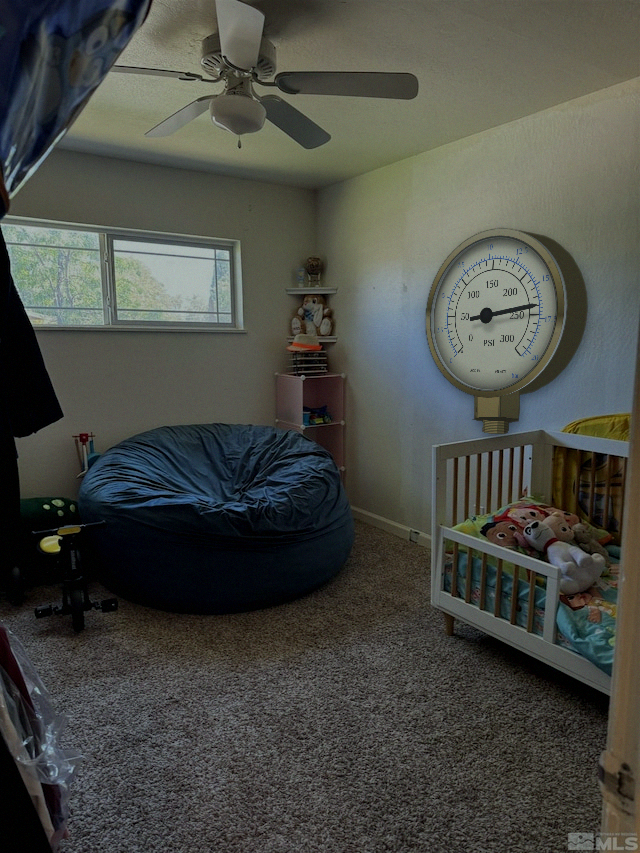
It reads **240** psi
